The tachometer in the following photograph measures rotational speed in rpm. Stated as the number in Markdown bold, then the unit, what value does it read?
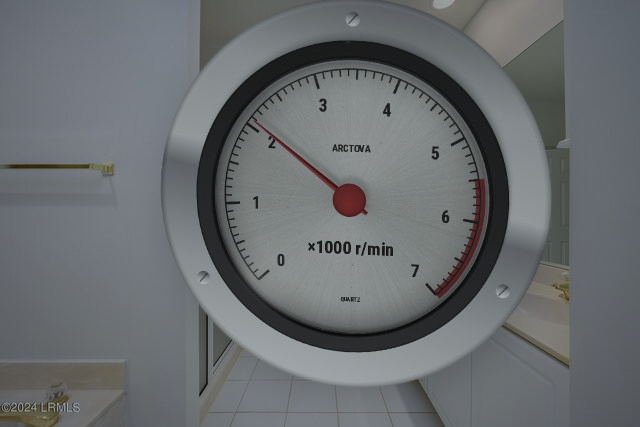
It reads **2100** rpm
